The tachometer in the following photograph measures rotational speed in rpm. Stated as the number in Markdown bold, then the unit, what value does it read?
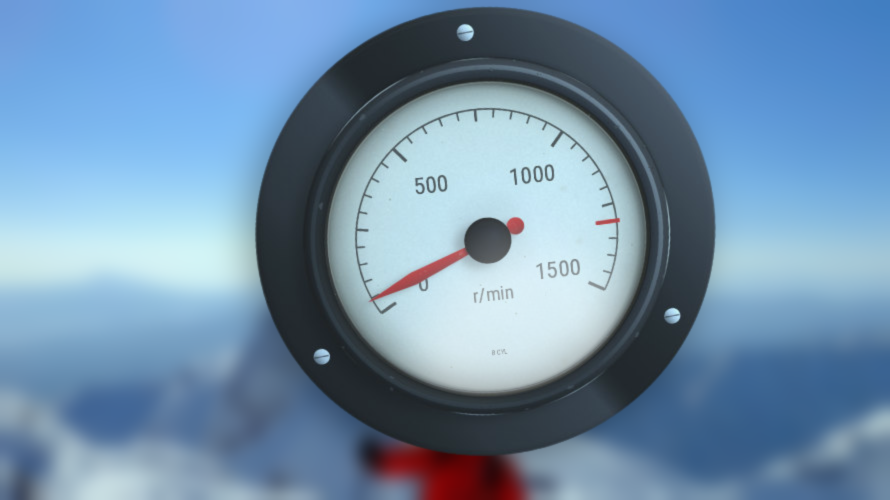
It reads **50** rpm
